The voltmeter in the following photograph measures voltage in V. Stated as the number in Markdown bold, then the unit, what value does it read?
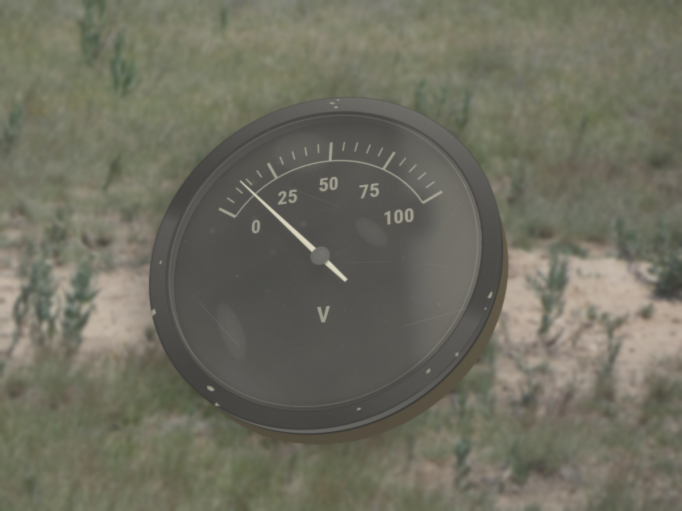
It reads **12.5** V
